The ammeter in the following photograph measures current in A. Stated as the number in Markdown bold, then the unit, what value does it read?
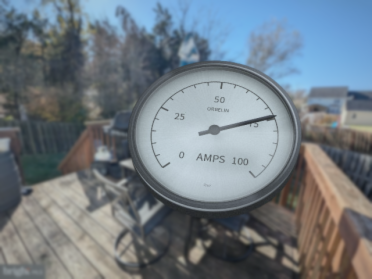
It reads **75** A
